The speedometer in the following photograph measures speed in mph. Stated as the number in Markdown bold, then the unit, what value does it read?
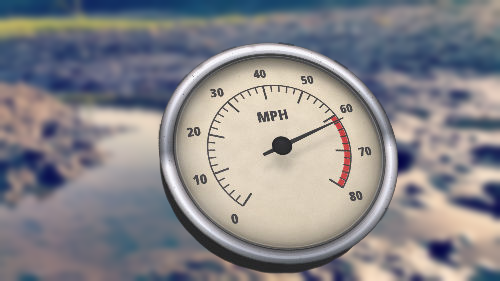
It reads **62** mph
